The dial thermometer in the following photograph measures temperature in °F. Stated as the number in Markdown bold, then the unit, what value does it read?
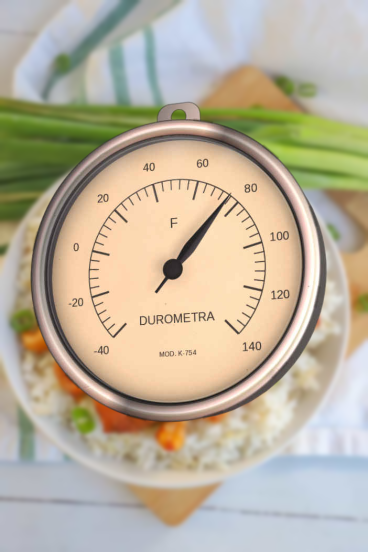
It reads **76** °F
